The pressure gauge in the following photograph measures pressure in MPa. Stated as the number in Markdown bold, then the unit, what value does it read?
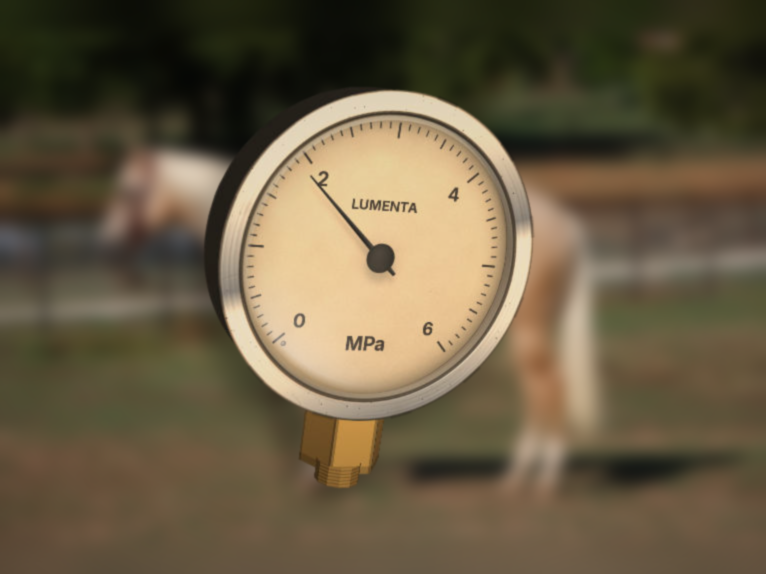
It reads **1.9** MPa
